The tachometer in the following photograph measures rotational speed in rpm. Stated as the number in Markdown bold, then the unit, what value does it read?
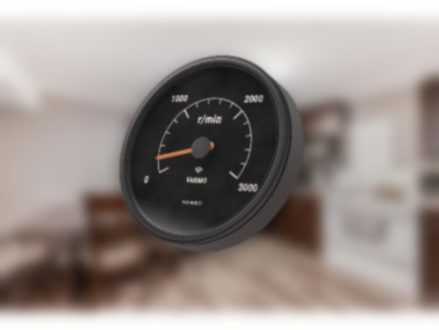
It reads **200** rpm
